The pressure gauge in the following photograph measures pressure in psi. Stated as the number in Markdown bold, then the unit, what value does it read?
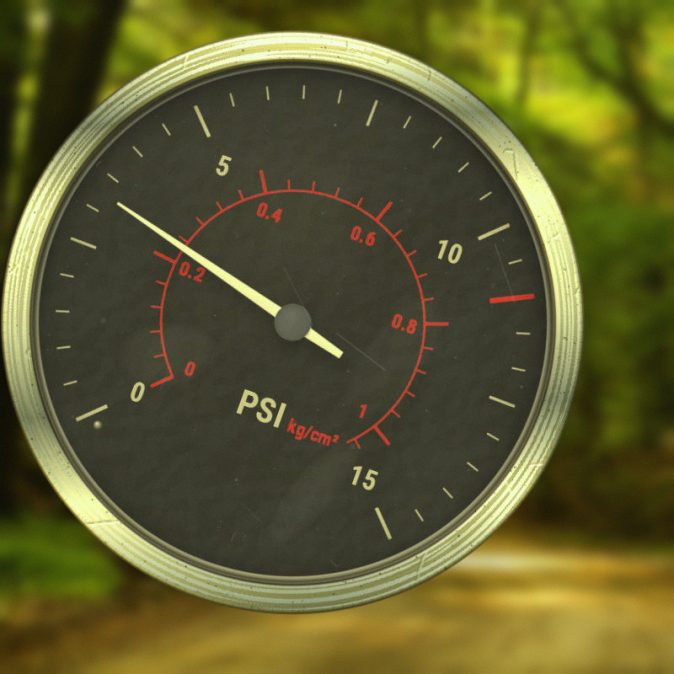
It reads **3.25** psi
